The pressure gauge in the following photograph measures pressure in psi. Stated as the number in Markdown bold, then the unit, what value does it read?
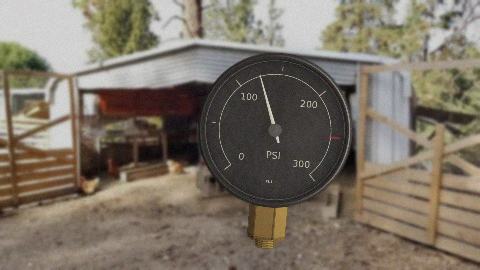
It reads **125** psi
